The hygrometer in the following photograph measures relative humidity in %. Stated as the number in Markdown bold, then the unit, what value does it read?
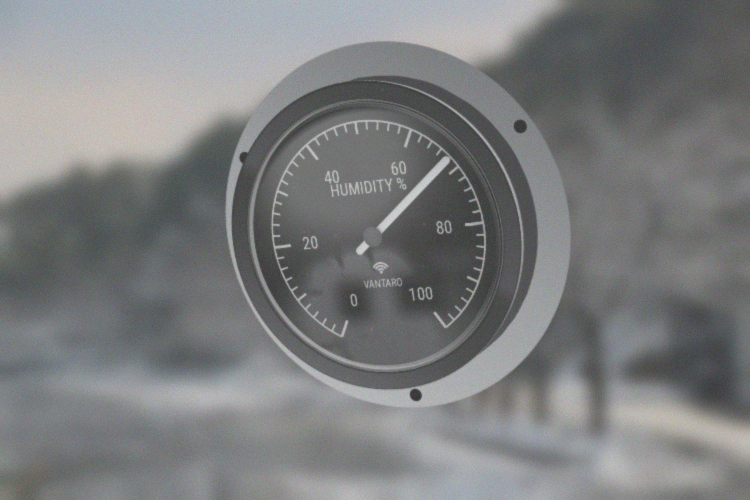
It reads **68** %
